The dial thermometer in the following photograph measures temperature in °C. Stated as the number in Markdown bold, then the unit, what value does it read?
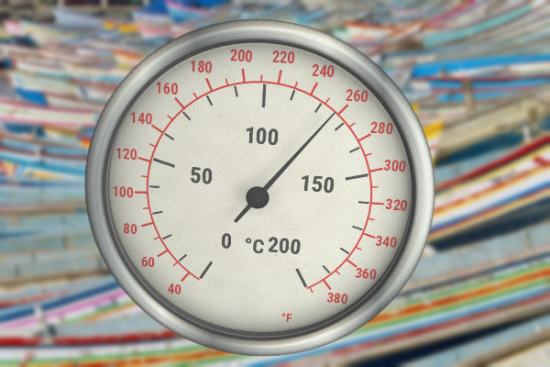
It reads **125** °C
